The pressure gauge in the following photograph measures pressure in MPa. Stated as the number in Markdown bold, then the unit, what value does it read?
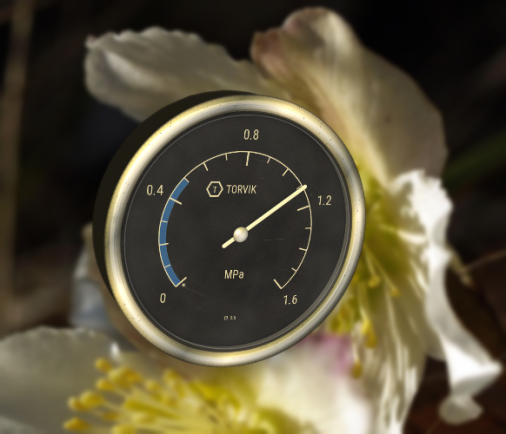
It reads **1.1** MPa
